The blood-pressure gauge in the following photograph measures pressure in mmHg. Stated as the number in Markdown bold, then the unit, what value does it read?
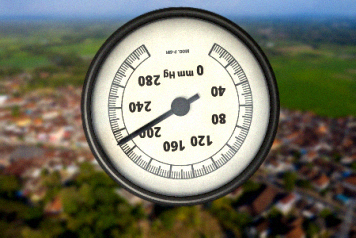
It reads **210** mmHg
